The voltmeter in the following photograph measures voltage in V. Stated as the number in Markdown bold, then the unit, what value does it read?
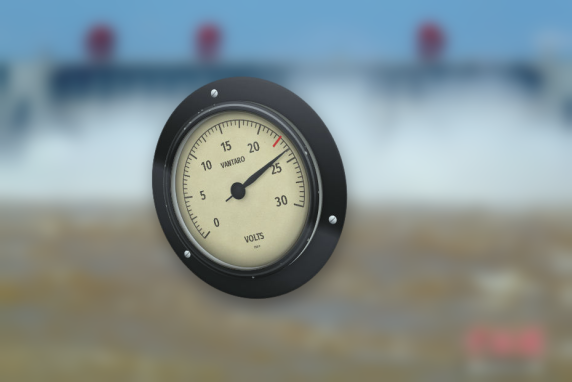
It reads **24** V
